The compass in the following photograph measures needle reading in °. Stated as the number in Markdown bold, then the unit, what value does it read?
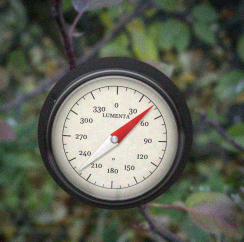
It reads **45** °
